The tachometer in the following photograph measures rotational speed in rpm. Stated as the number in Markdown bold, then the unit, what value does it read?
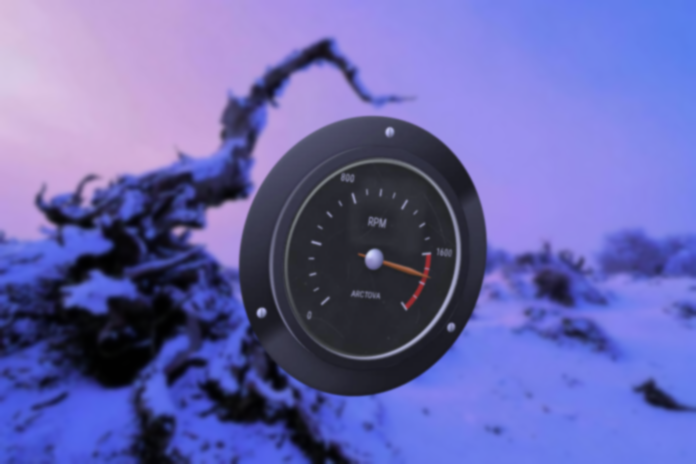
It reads **1750** rpm
